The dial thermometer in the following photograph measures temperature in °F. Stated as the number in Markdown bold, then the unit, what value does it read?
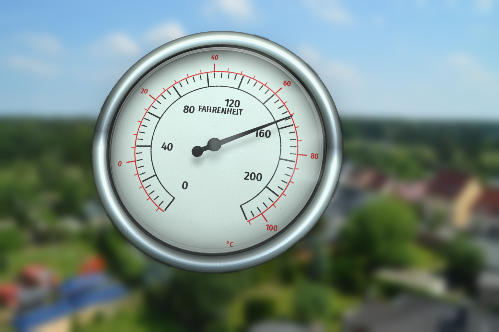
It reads **156** °F
